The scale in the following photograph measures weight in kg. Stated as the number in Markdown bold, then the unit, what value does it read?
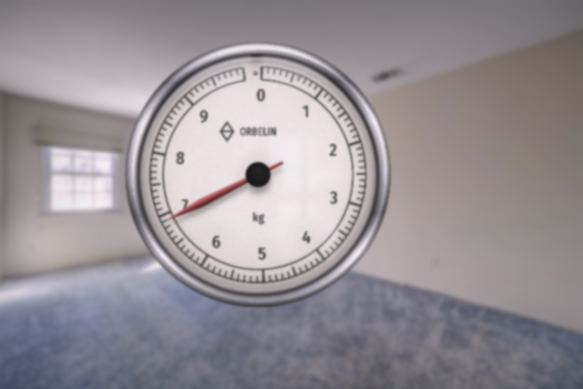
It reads **6.9** kg
